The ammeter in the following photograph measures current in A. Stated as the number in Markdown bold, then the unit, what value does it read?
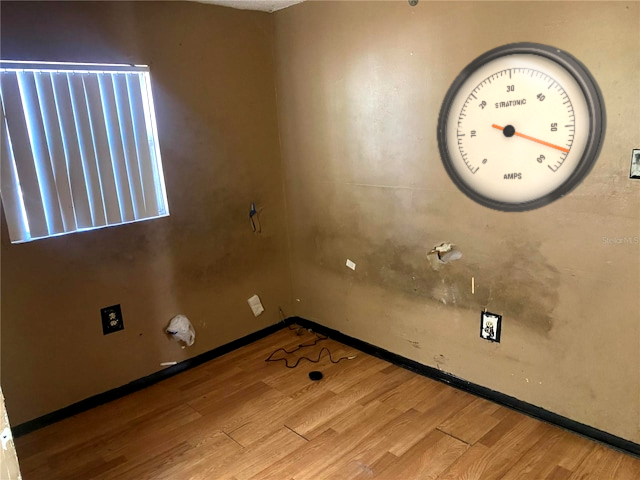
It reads **55** A
